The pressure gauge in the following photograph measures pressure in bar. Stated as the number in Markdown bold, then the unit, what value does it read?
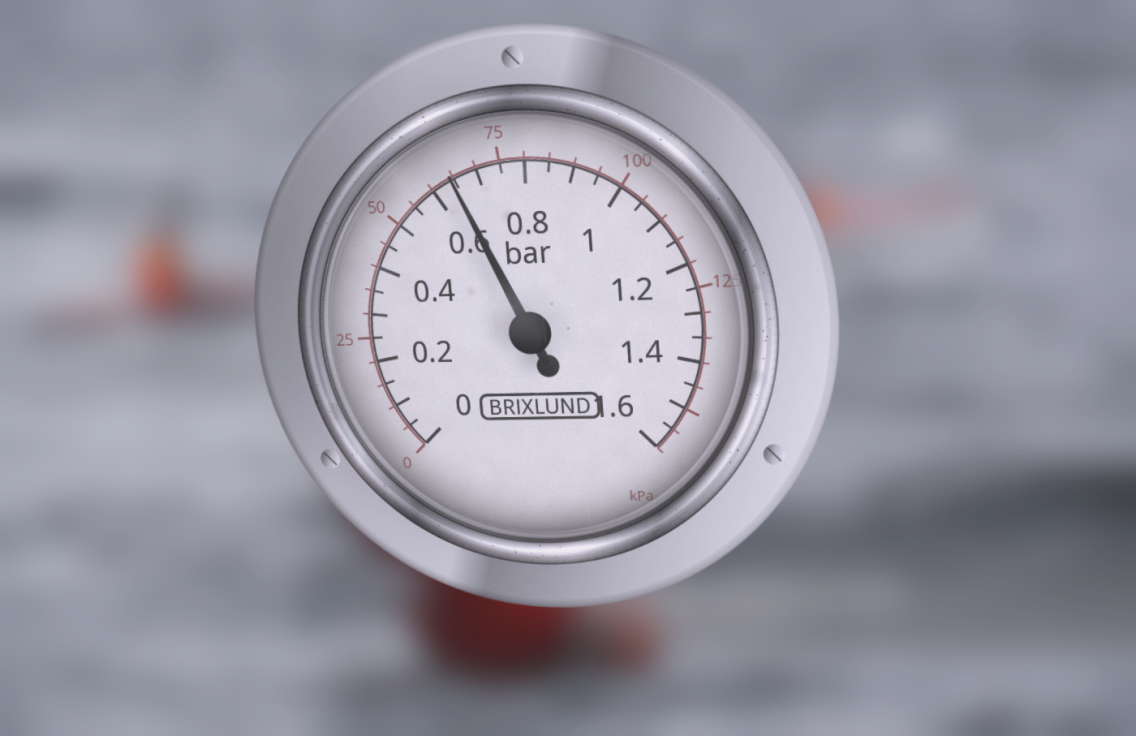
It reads **0.65** bar
